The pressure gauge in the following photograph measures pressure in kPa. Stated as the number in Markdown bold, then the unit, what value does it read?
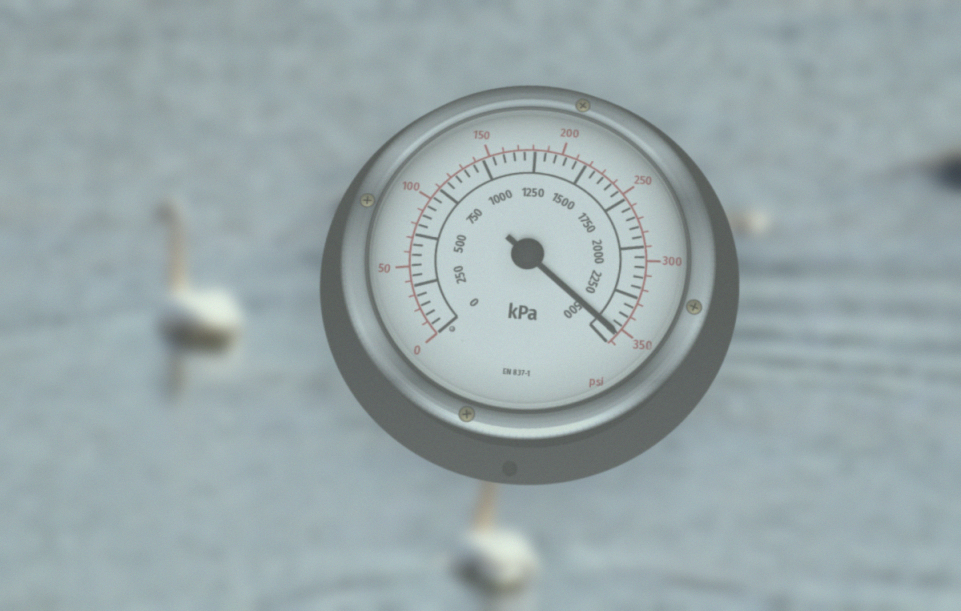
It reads **2450** kPa
